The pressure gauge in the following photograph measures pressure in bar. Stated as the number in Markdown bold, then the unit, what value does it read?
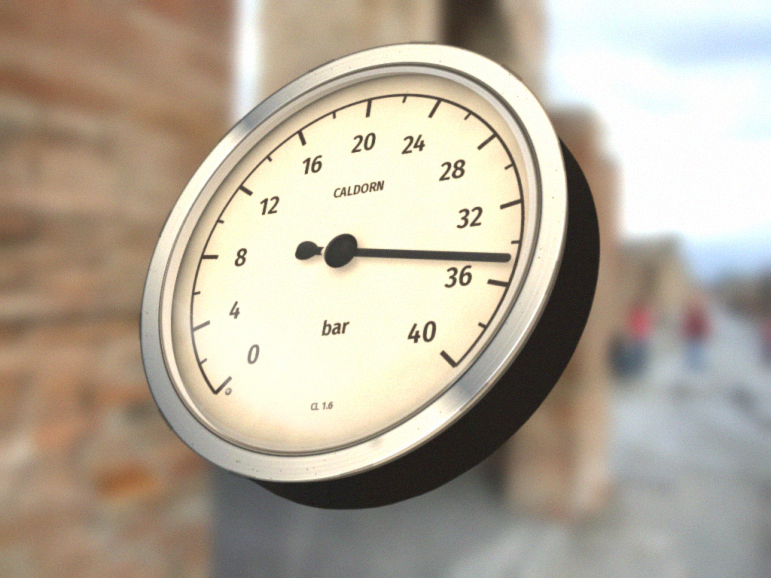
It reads **35** bar
